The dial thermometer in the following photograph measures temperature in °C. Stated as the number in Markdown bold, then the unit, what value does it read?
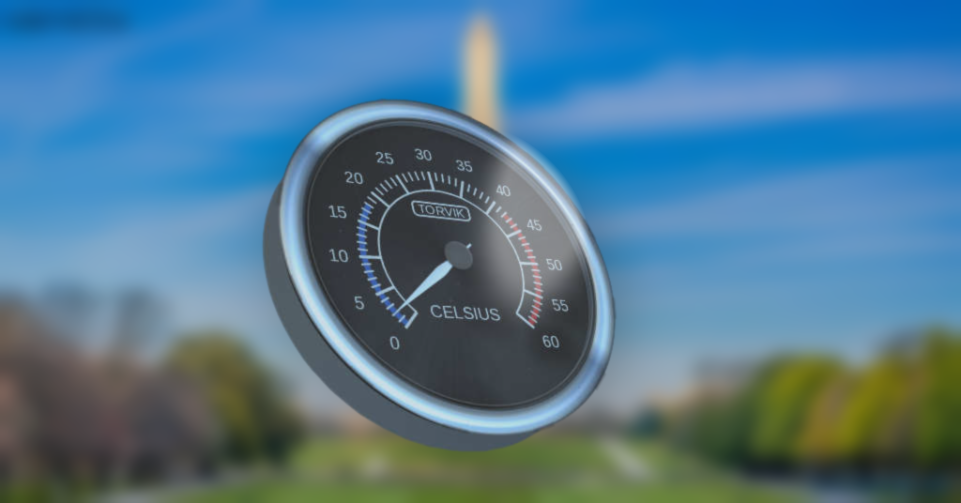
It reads **2** °C
